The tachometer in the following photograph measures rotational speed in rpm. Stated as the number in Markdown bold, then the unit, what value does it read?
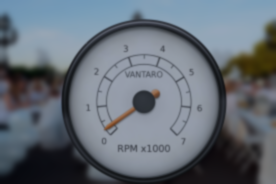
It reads **250** rpm
